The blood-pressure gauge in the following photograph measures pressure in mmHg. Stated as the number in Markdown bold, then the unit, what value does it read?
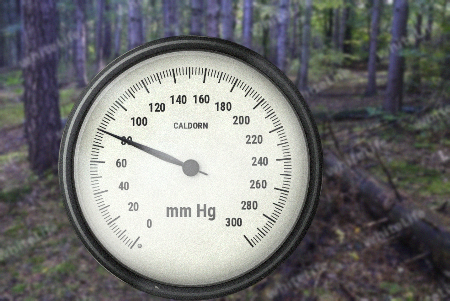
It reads **80** mmHg
